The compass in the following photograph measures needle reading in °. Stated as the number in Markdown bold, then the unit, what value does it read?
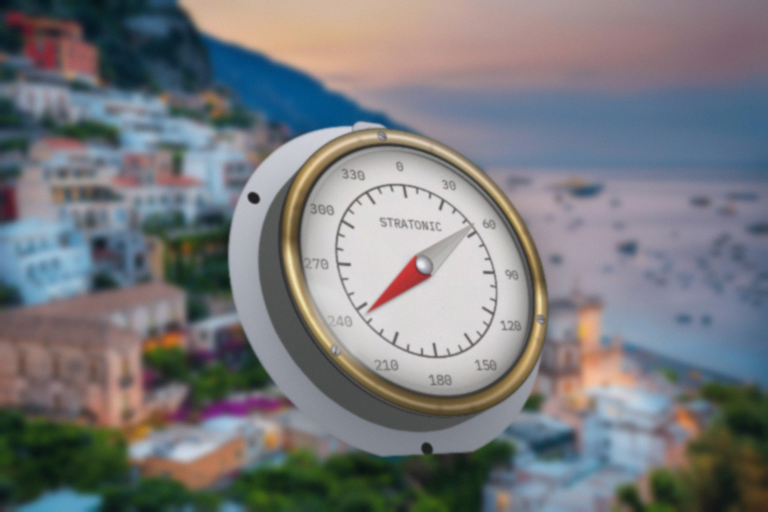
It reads **235** °
